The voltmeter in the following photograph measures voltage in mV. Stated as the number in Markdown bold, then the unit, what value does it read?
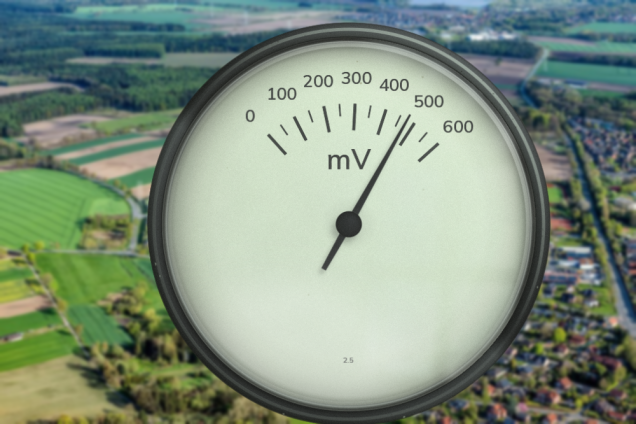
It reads **475** mV
